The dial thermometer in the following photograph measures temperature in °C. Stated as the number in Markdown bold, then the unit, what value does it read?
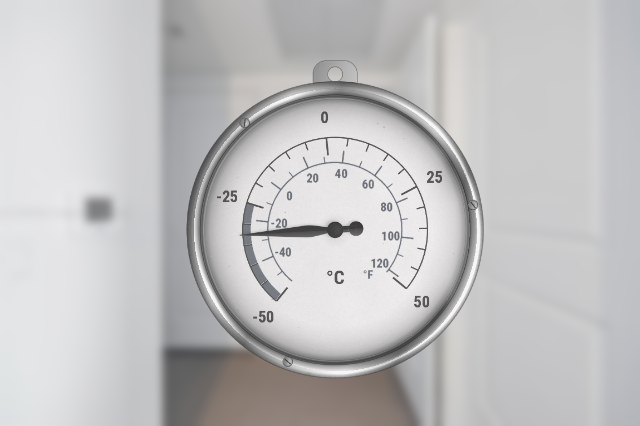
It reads **-32.5** °C
